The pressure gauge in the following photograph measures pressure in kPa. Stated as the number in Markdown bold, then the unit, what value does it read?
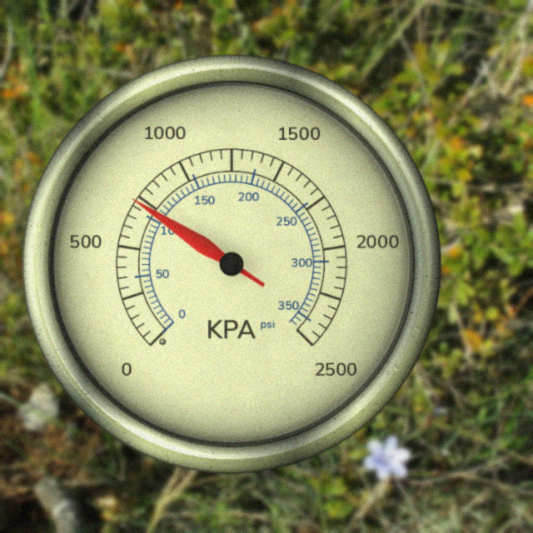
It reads **725** kPa
